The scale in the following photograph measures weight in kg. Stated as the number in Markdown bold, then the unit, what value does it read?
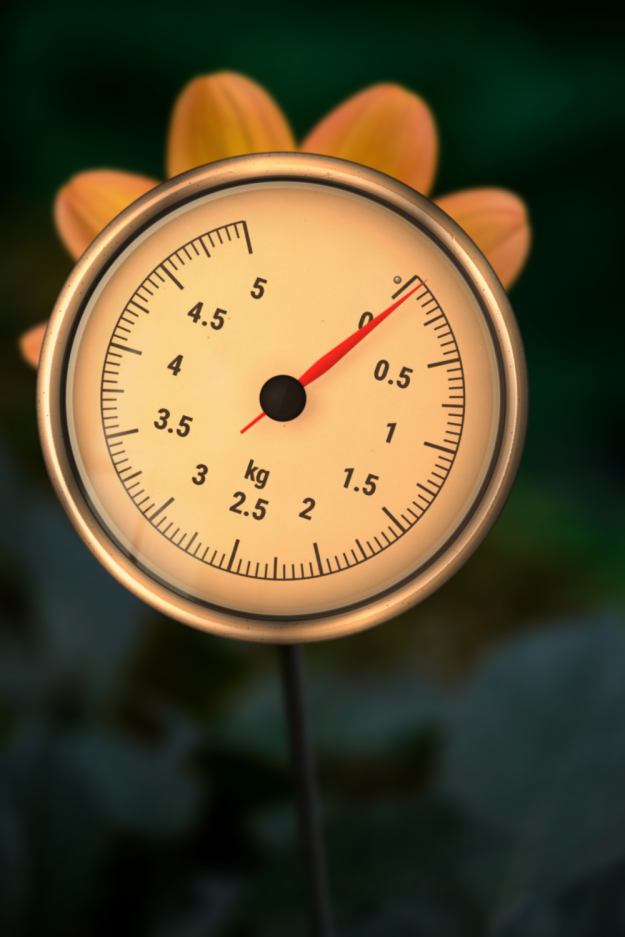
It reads **0.05** kg
